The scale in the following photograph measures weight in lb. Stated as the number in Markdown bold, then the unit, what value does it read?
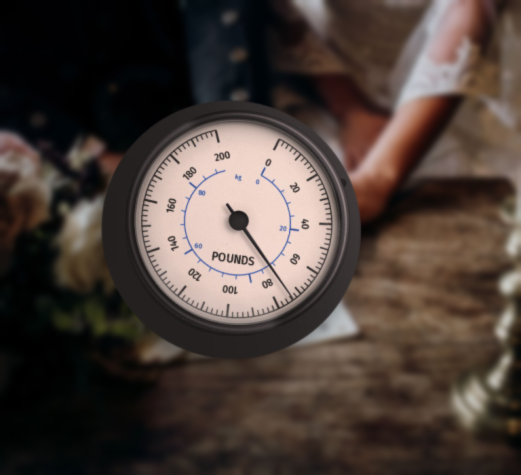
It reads **74** lb
